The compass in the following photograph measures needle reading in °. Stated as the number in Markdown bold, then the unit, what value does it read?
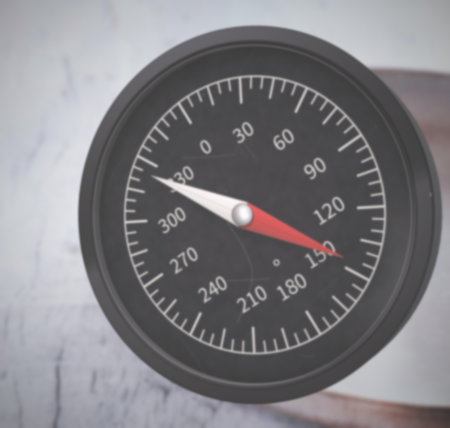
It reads **145** °
